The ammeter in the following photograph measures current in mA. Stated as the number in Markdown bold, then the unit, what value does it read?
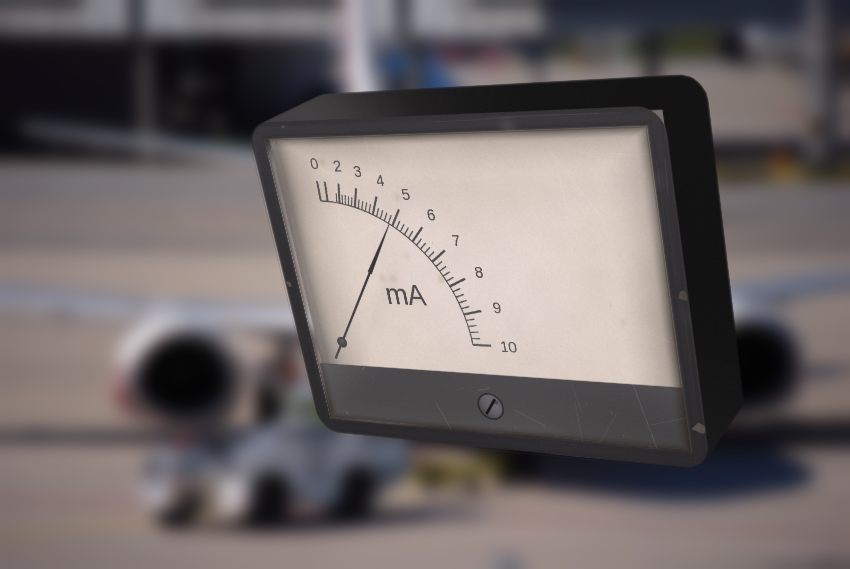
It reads **5** mA
